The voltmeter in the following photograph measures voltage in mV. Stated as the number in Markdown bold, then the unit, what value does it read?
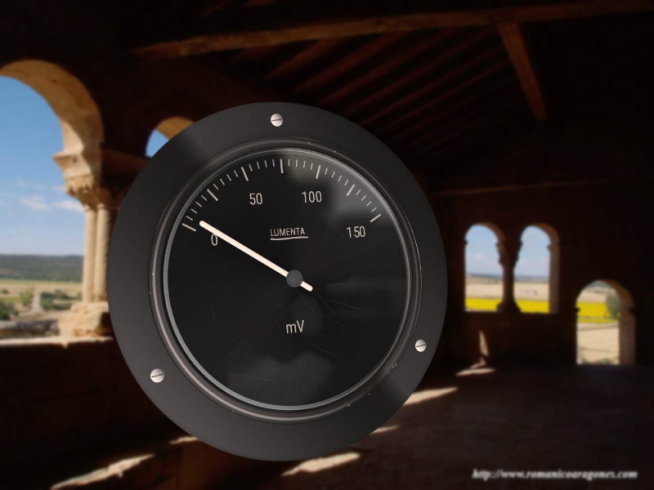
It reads **5** mV
